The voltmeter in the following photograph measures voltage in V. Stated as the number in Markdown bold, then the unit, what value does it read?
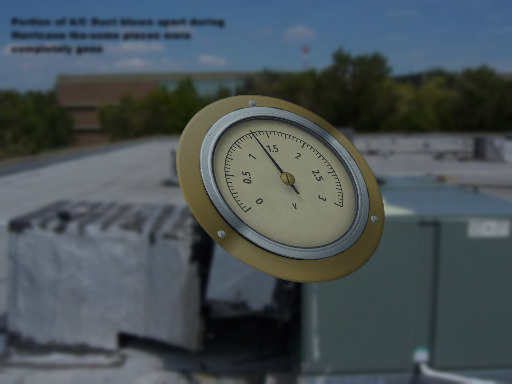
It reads **1.25** V
